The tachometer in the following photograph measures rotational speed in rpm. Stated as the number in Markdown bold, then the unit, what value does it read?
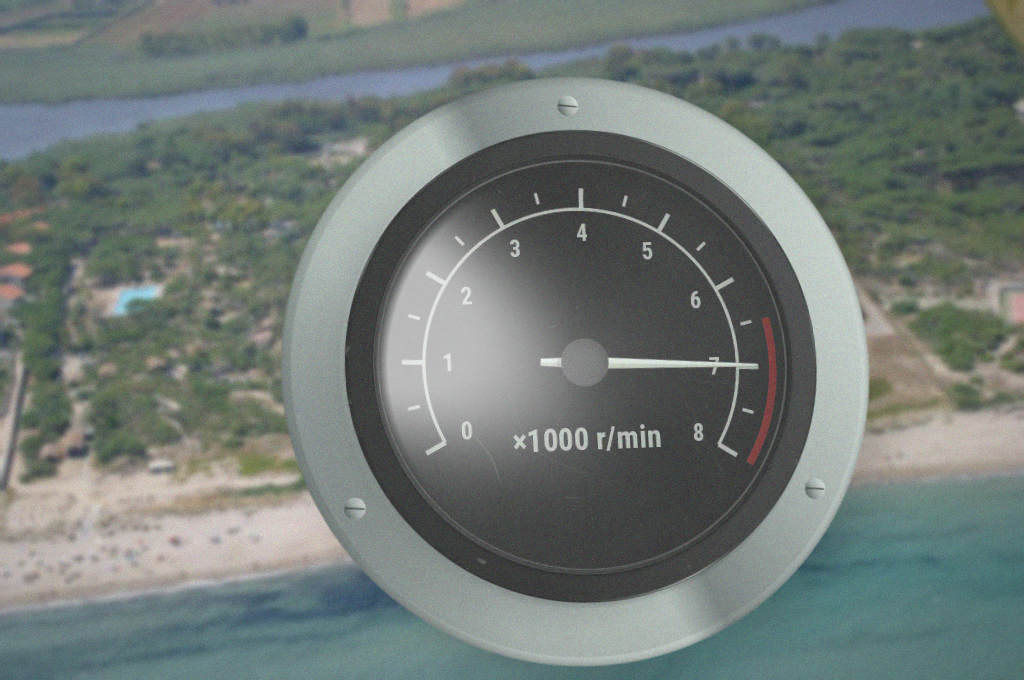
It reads **7000** rpm
